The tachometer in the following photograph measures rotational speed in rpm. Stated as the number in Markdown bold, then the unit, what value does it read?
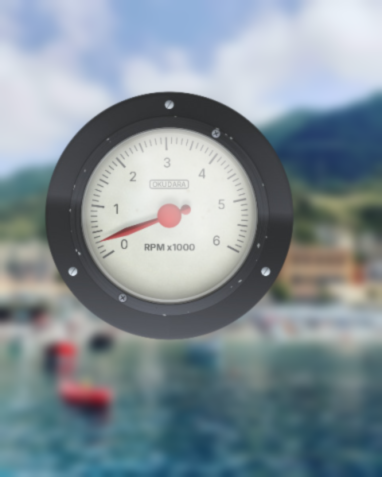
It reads **300** rpm
